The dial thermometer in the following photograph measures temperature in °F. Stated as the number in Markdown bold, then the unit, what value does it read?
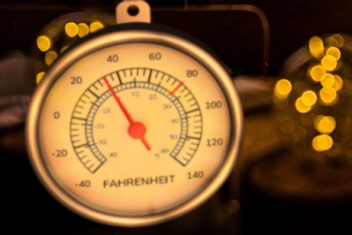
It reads **32** °F
